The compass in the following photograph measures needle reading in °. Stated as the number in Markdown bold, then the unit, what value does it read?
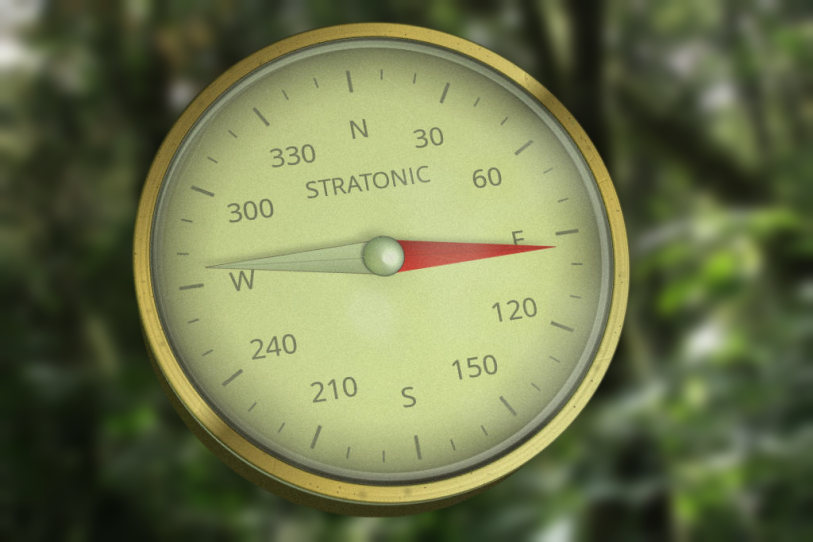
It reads **95** °
